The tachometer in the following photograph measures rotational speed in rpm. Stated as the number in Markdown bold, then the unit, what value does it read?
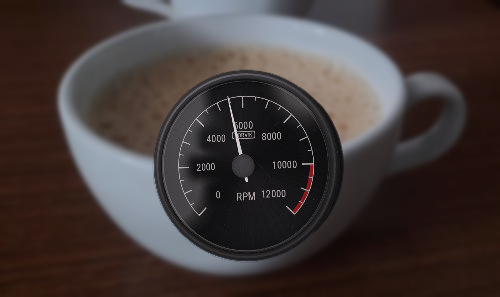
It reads **5500** rpm
